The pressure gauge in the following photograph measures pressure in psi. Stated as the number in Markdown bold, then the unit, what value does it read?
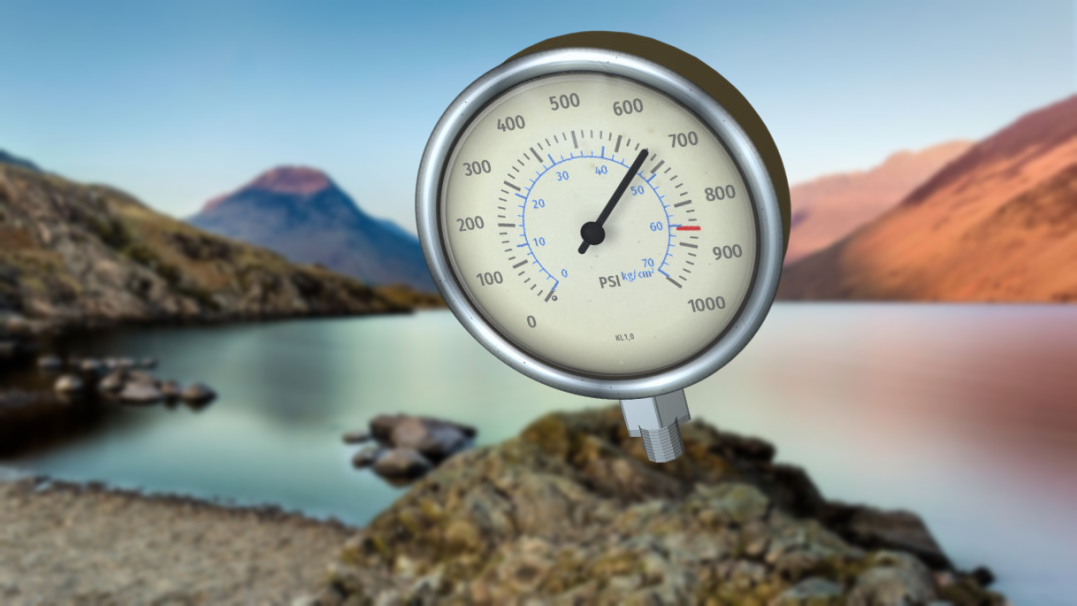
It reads **660** psi
